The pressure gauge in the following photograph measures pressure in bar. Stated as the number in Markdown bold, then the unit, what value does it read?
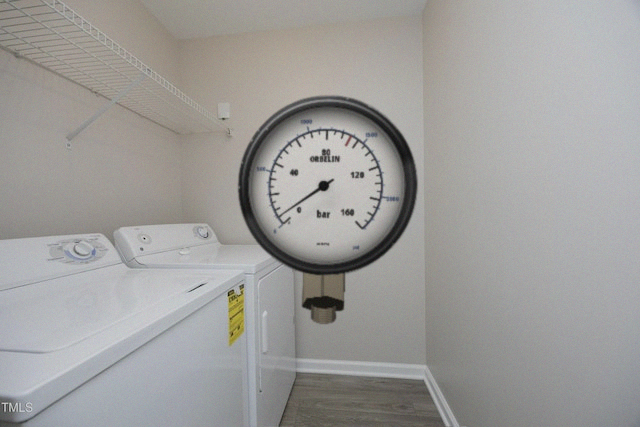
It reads **5** bar
